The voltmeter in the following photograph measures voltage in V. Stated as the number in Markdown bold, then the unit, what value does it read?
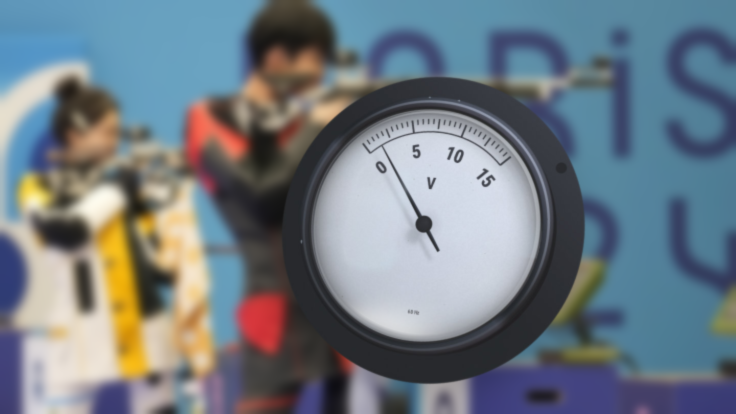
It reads **1.5** V
